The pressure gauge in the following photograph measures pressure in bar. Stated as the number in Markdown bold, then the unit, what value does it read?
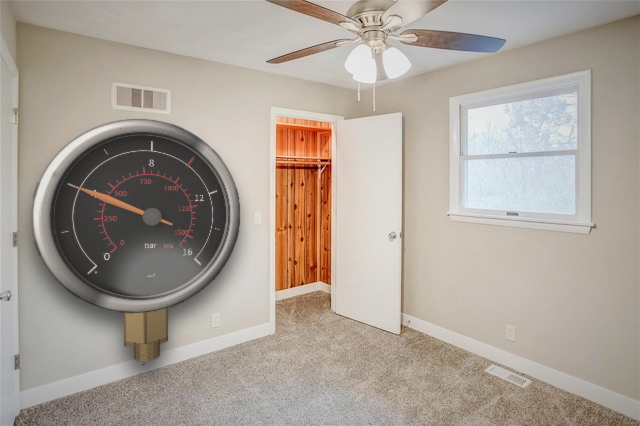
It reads **4** bar
